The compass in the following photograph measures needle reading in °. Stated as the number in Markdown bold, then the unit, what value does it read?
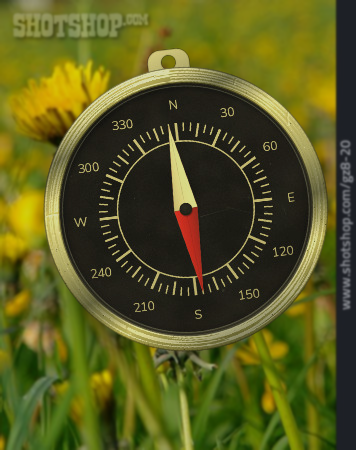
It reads **175** °
